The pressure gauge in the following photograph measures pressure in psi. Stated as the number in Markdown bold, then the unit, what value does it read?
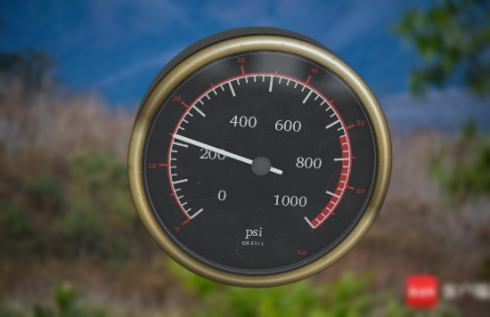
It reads **220** psi
